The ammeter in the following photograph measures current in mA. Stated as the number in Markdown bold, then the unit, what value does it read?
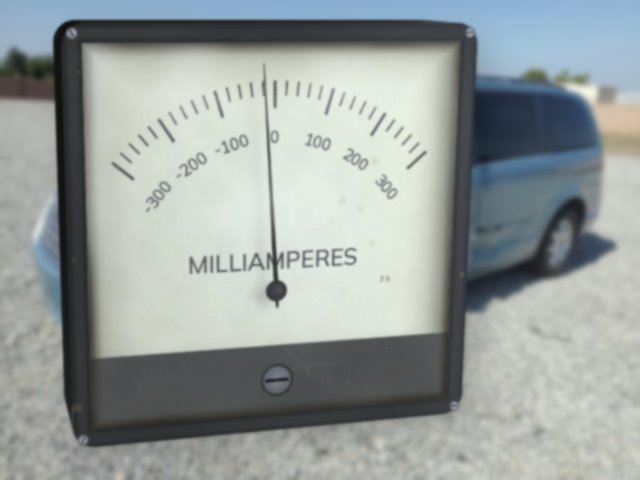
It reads **-20** mA
